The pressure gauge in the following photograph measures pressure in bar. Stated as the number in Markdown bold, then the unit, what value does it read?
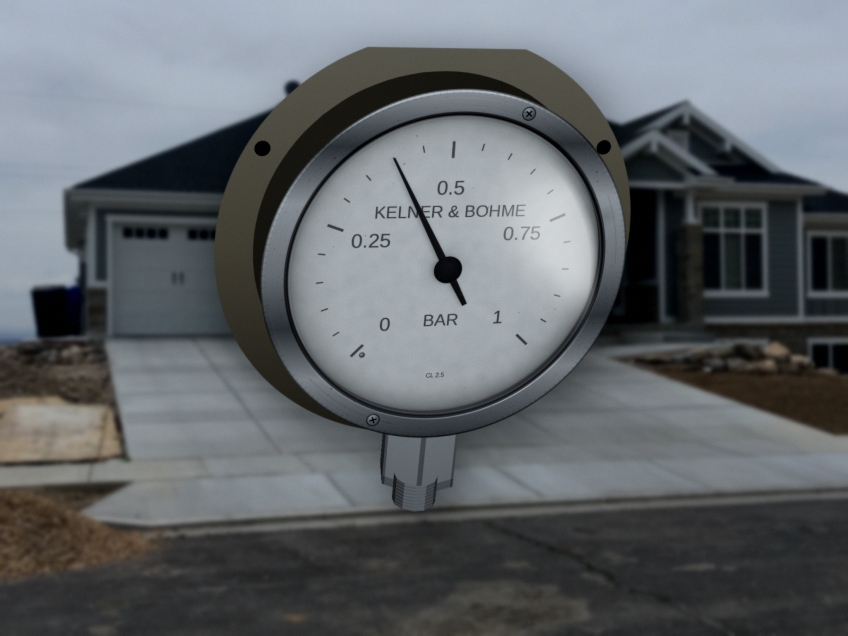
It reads **0.4** bar
